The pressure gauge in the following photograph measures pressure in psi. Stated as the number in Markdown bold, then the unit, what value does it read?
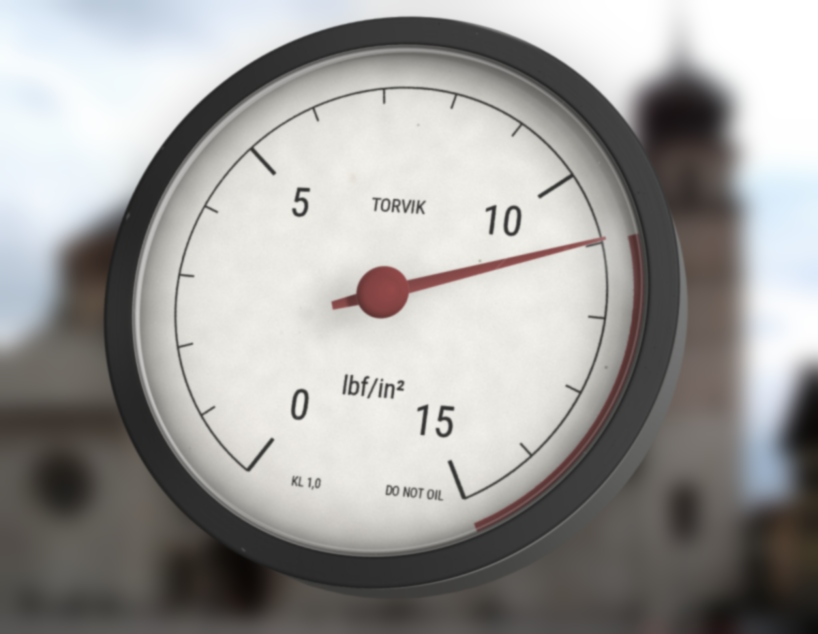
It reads **11** psi
